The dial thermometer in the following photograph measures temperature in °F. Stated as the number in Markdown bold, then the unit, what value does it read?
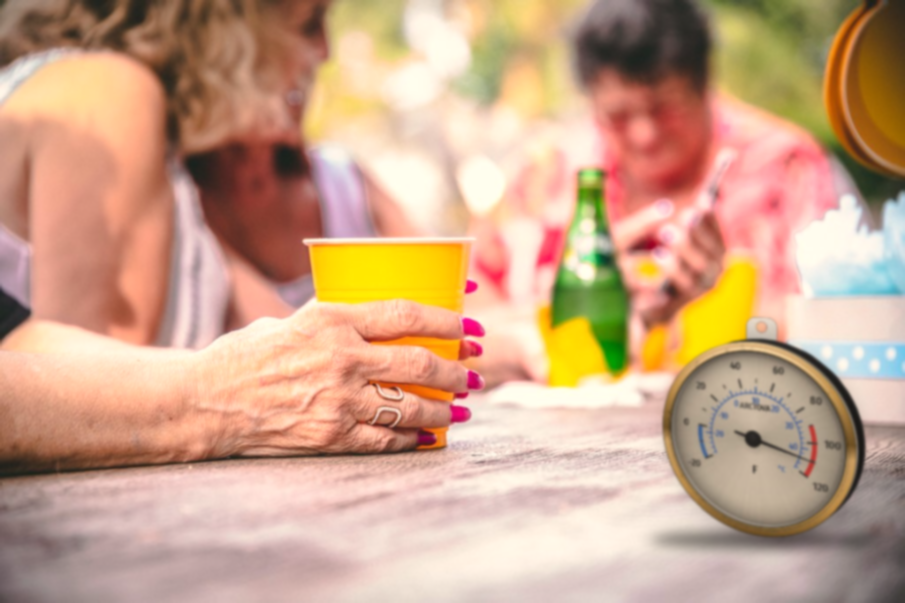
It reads **110** °F
